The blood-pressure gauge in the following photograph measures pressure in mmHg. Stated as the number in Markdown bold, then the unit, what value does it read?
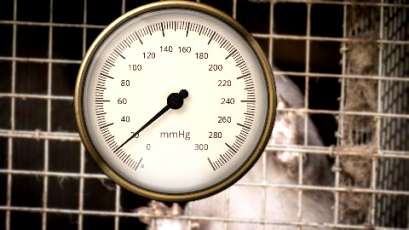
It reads **20** mmHg
